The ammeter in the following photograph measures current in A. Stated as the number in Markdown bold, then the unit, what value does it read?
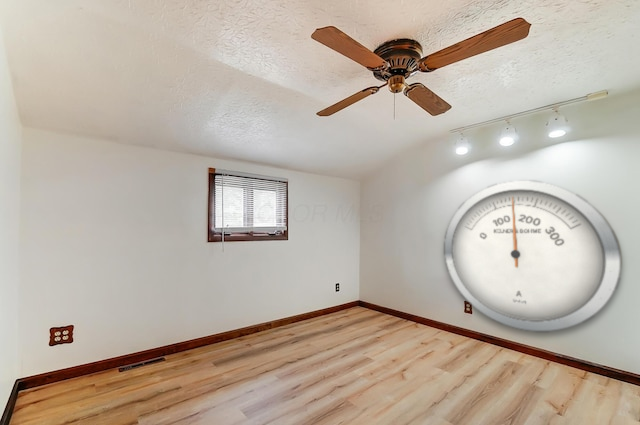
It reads **150** A
